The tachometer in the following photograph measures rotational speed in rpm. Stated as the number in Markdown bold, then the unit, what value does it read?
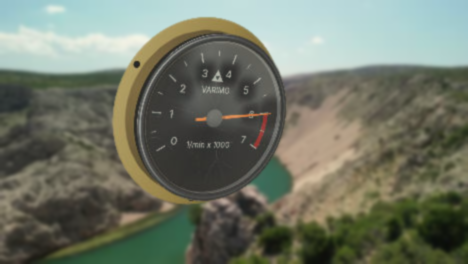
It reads **6000** rpm
